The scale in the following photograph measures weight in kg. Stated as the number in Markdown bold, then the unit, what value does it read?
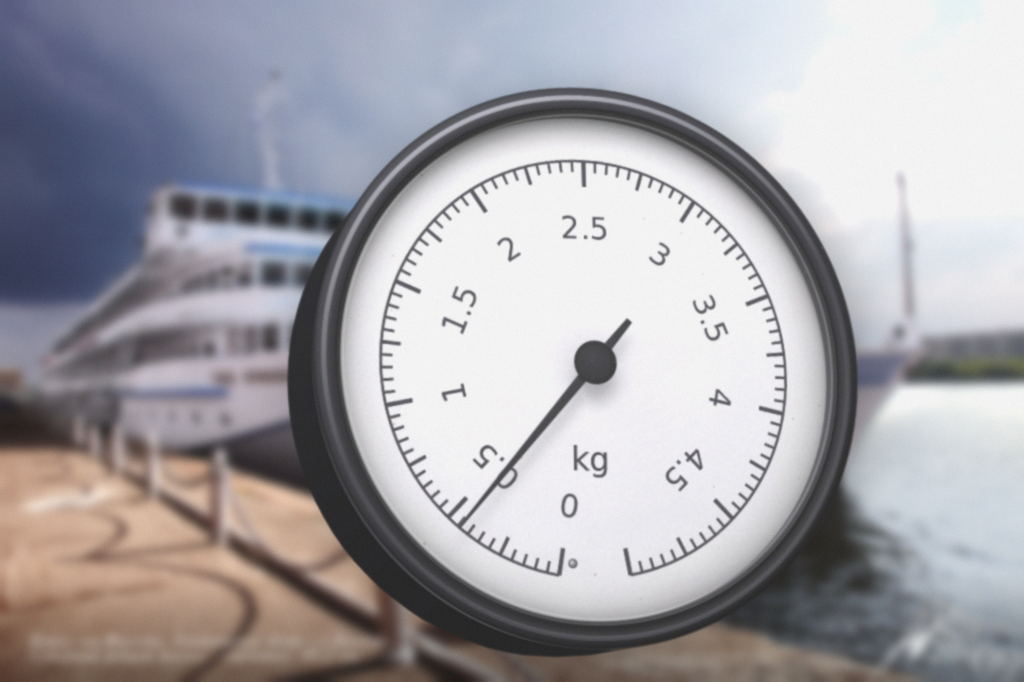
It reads **0.45** kg
